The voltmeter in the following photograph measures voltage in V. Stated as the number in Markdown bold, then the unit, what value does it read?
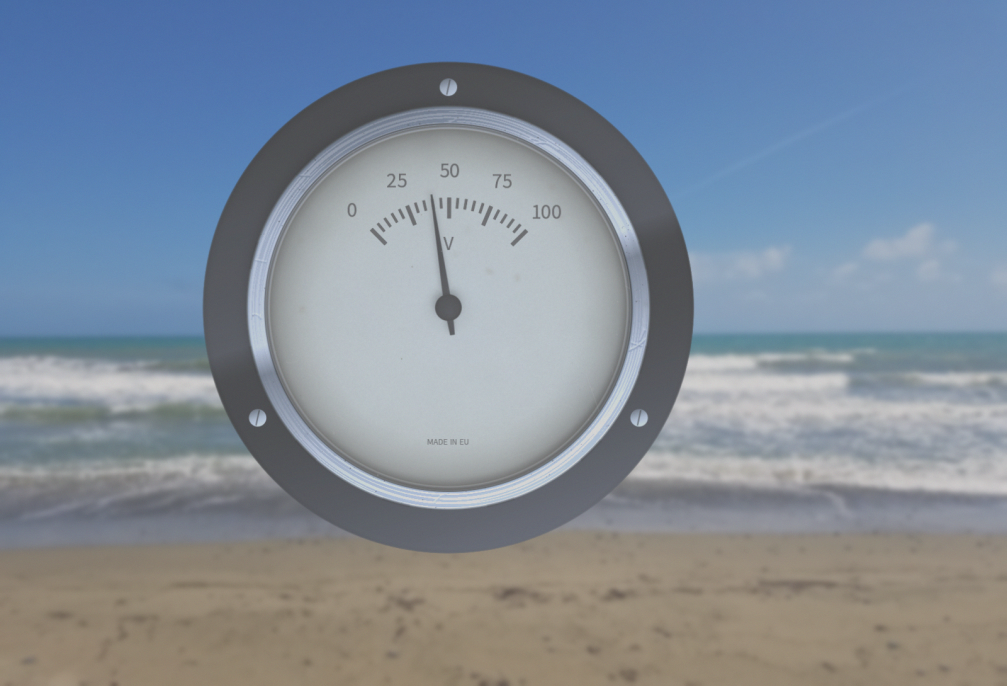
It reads **40** V
